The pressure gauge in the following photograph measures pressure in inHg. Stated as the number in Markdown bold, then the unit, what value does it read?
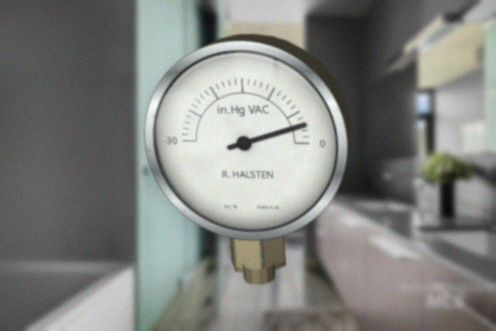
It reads **-3** inHg
